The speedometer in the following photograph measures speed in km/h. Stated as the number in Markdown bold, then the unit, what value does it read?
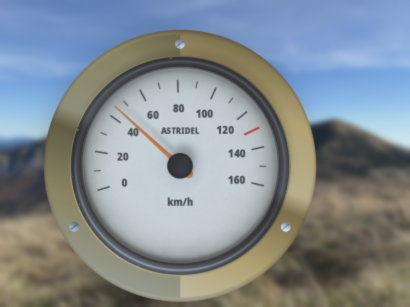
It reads **45** km/h
